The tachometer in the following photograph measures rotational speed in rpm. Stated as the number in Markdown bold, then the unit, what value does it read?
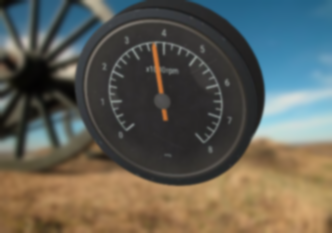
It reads **3750** rpm
